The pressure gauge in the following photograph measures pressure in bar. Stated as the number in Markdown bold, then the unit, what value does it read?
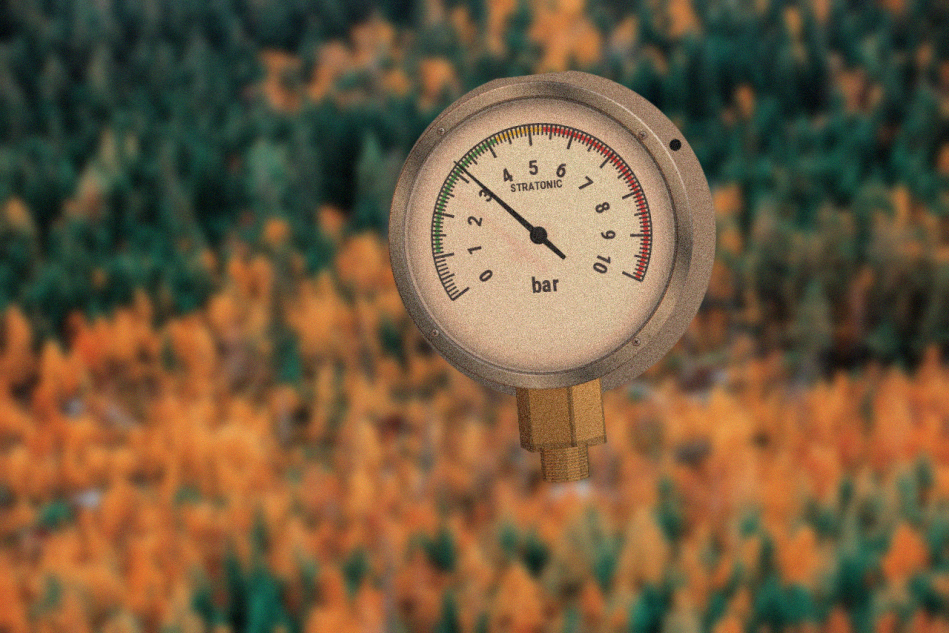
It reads **3.2** bar
